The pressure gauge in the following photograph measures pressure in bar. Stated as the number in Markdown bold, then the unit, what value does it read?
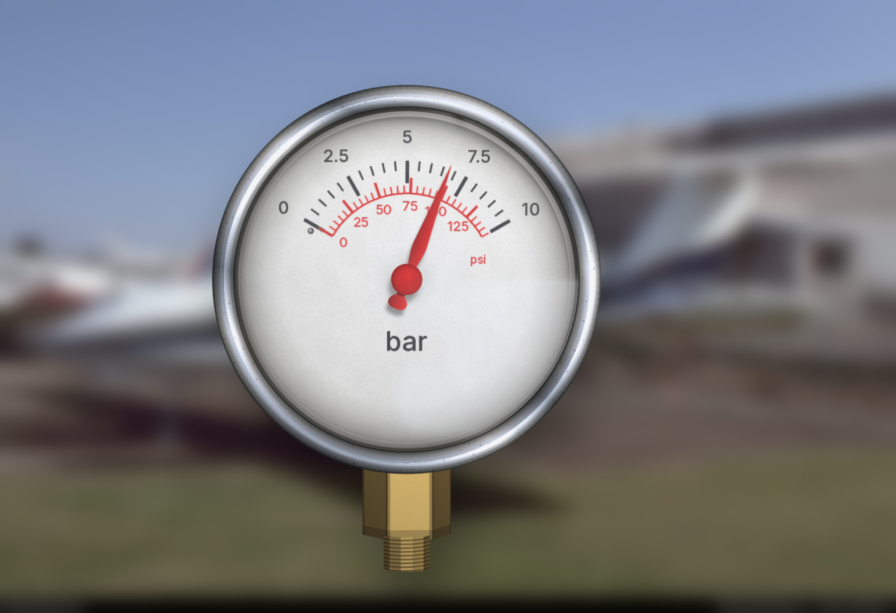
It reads **6.75** bar
